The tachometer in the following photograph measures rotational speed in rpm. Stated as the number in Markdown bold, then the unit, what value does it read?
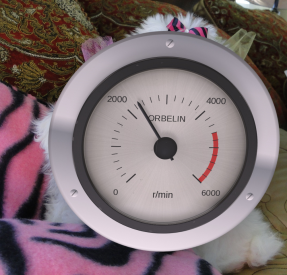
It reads **2300** rpm
